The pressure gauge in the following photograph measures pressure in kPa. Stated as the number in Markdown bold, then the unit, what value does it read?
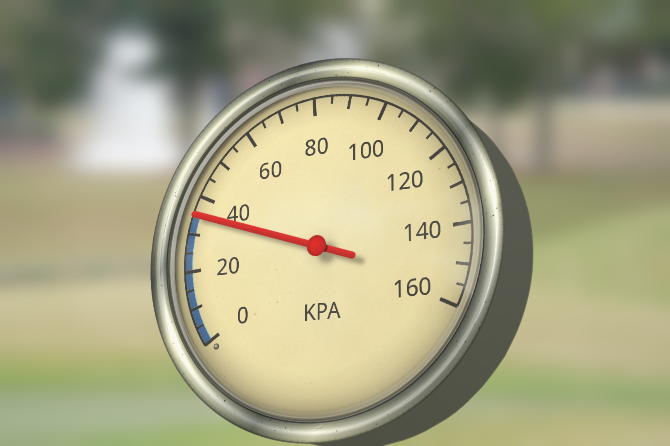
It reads **35** kPa
